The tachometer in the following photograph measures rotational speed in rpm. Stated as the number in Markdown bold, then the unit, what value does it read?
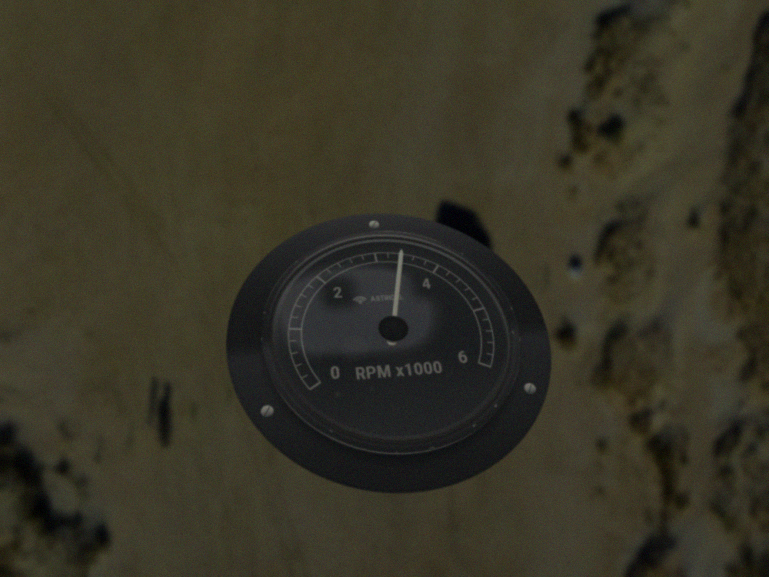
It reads **3400** rpm
